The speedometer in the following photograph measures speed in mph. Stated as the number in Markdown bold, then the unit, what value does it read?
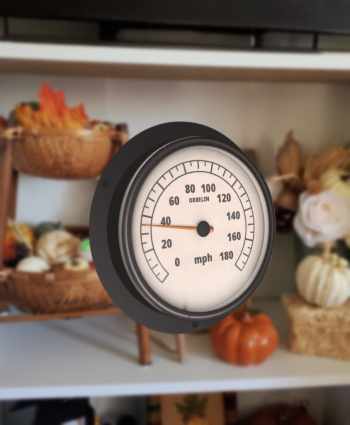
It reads **35** mph
